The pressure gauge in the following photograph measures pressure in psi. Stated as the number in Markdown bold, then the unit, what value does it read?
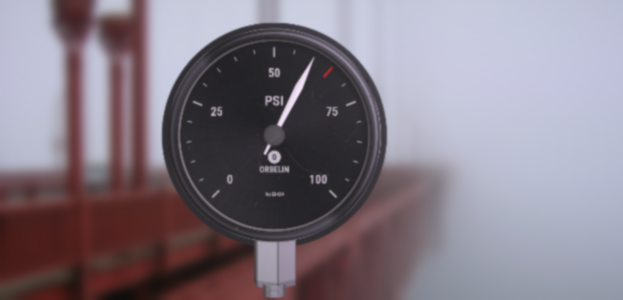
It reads **60** psi
